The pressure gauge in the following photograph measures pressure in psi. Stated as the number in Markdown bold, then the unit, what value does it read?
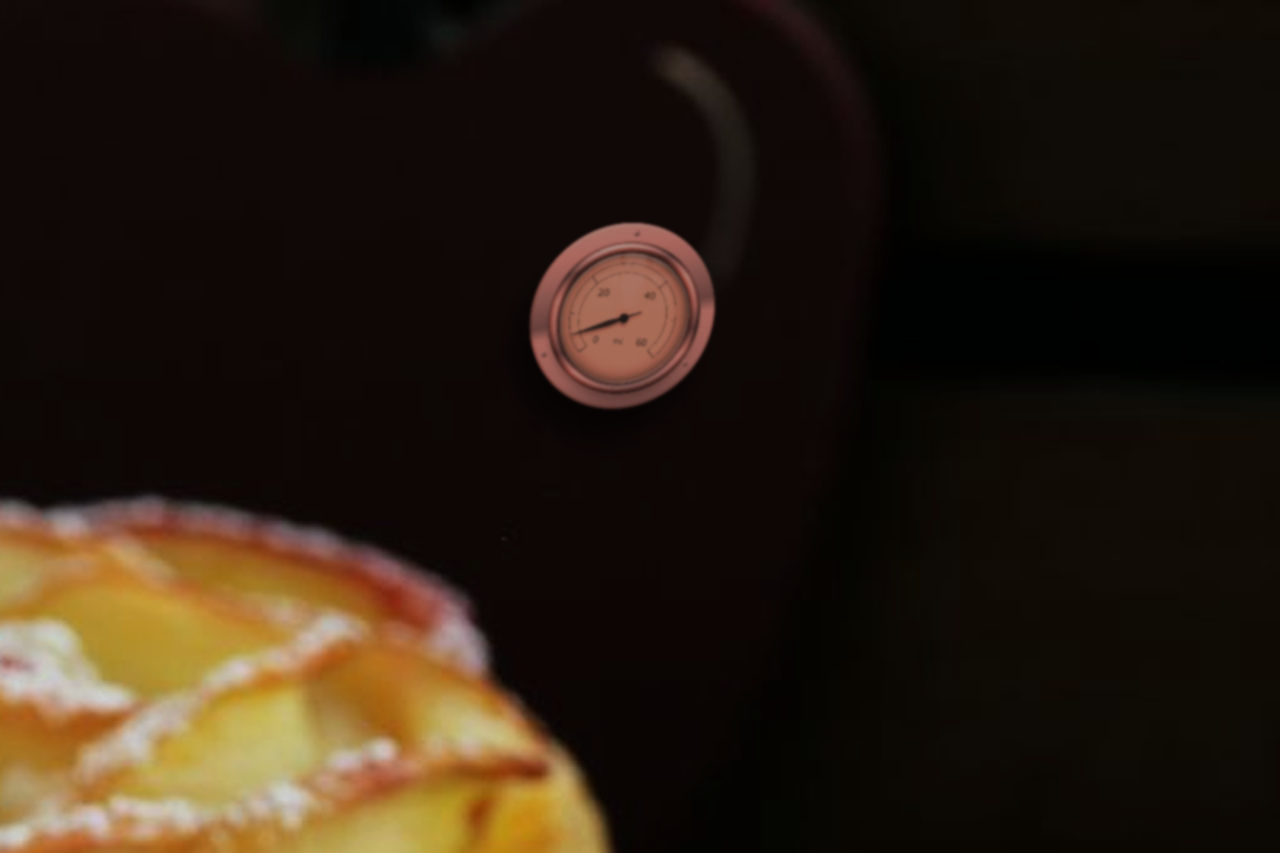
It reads **5** psi
